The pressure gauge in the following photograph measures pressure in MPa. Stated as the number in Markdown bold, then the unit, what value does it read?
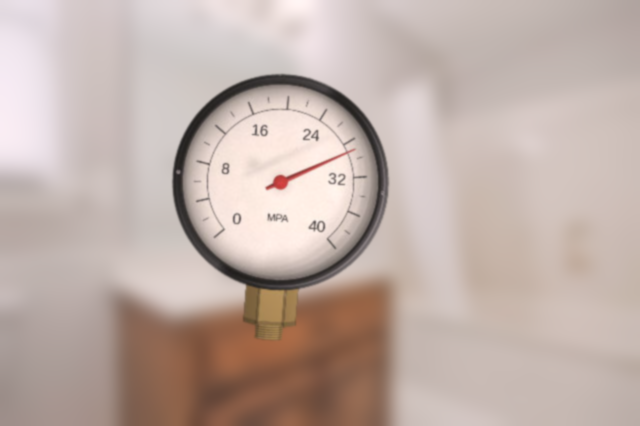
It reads **29** MPa
